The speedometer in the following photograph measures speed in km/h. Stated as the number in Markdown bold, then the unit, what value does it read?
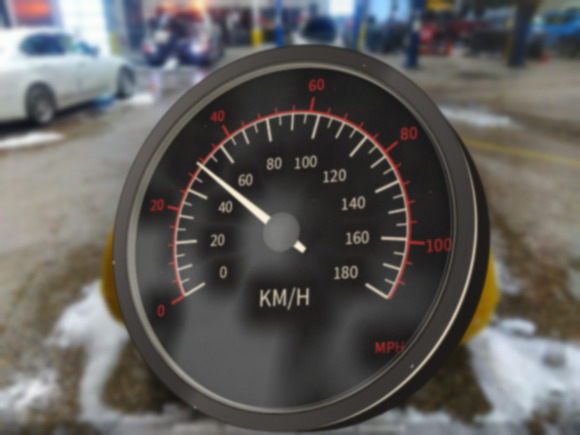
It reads **50** km/h
